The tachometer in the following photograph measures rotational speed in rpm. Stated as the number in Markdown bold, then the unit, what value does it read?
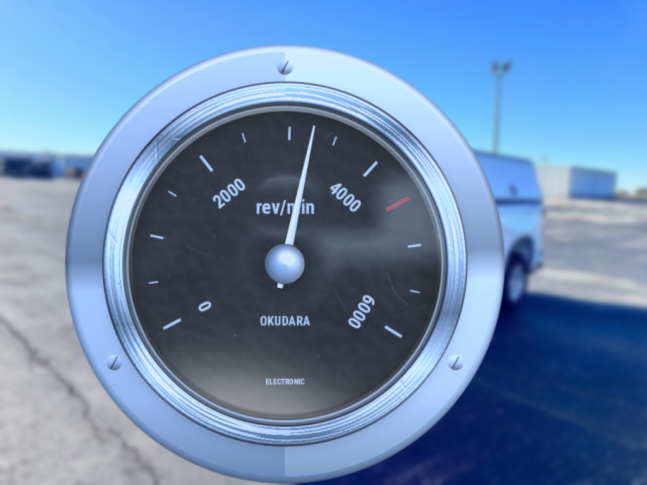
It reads **3250** rpm
